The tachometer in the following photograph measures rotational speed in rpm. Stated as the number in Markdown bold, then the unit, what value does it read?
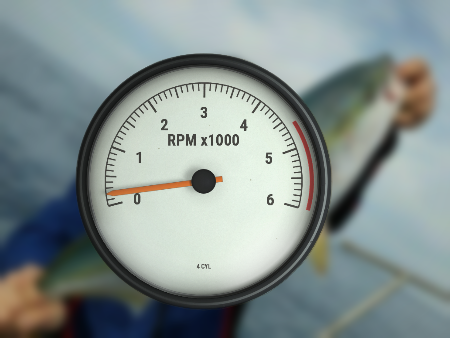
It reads **200** rpm
